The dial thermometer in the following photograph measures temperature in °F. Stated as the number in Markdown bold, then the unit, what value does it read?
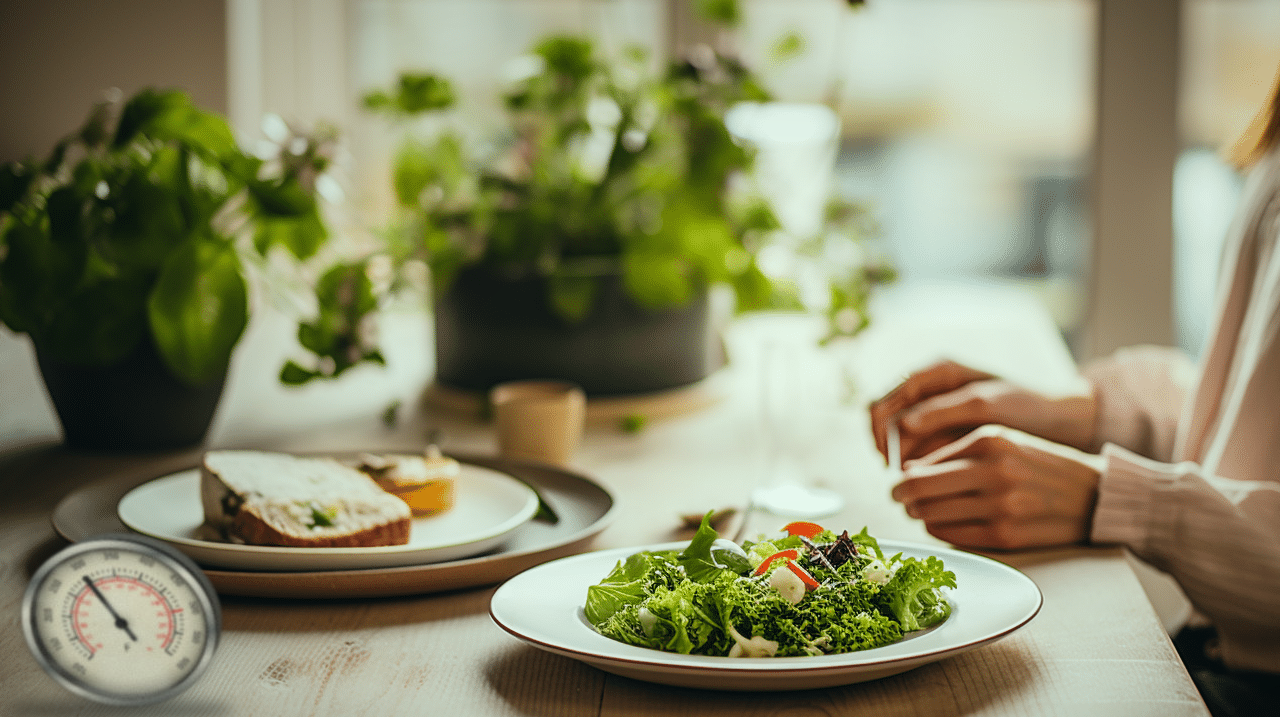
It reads **300** °F
